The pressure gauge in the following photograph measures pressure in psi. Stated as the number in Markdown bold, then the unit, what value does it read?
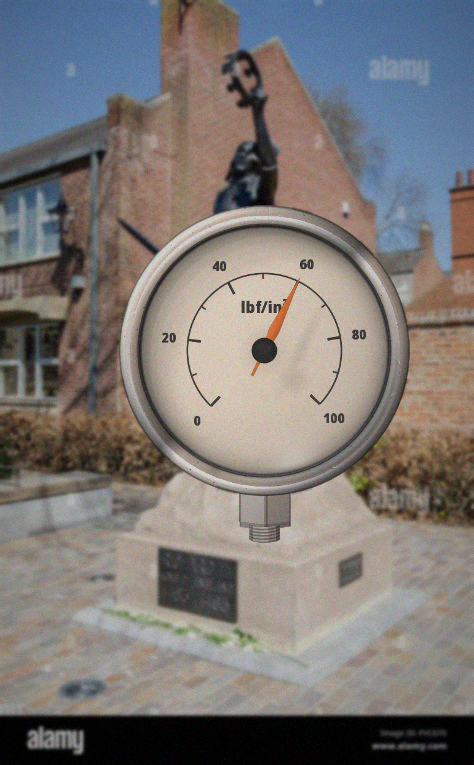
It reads **60** psi
